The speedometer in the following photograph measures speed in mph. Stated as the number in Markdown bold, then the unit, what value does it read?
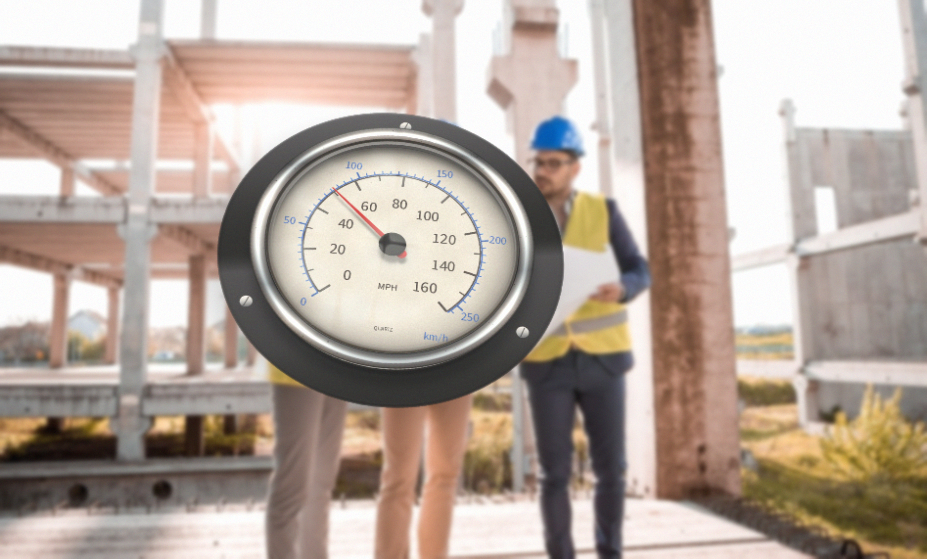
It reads **50** mph
